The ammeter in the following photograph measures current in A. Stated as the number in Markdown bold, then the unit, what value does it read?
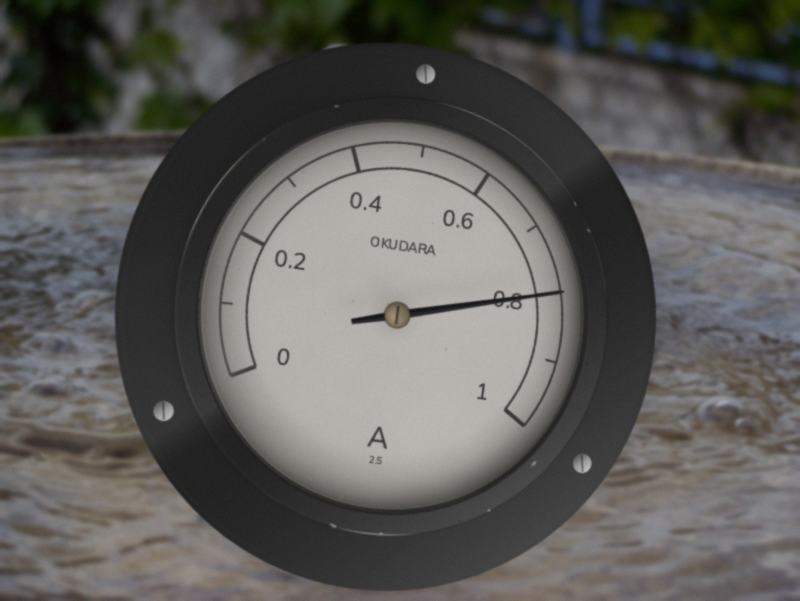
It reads **0.8** A
